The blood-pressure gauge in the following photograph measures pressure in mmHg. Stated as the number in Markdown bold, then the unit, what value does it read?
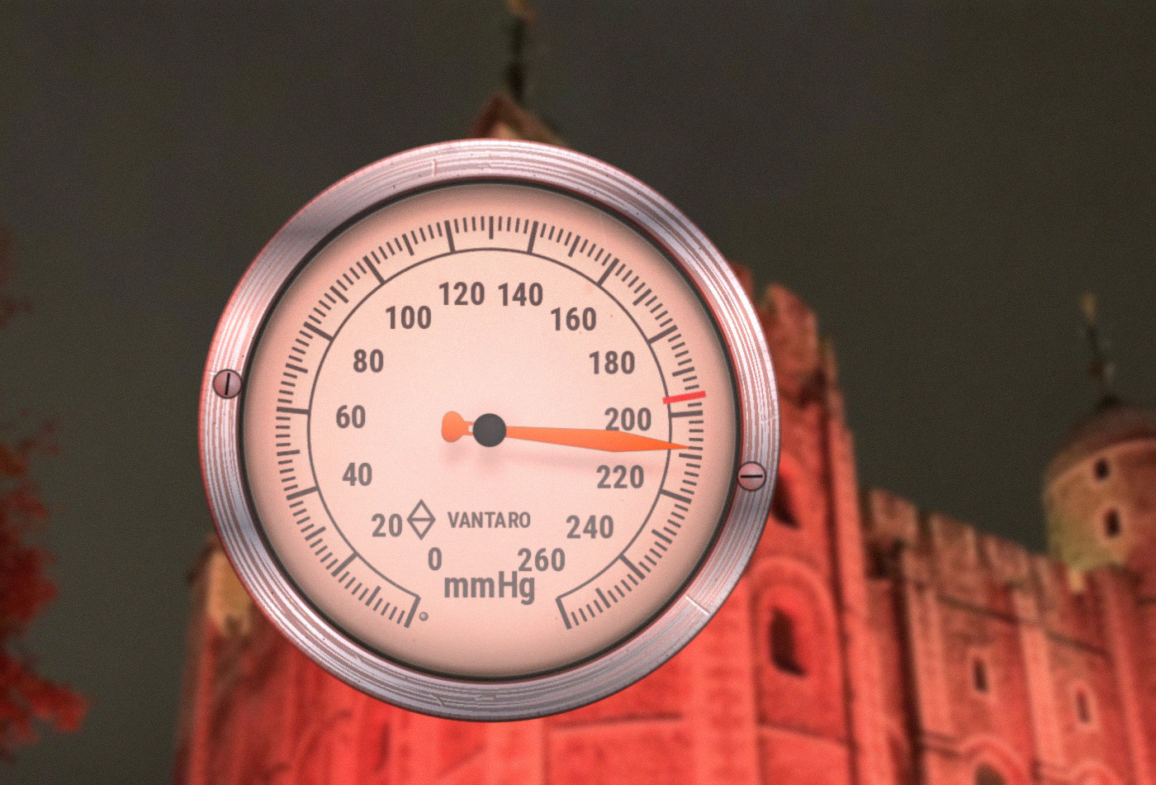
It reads **208** mmHg
